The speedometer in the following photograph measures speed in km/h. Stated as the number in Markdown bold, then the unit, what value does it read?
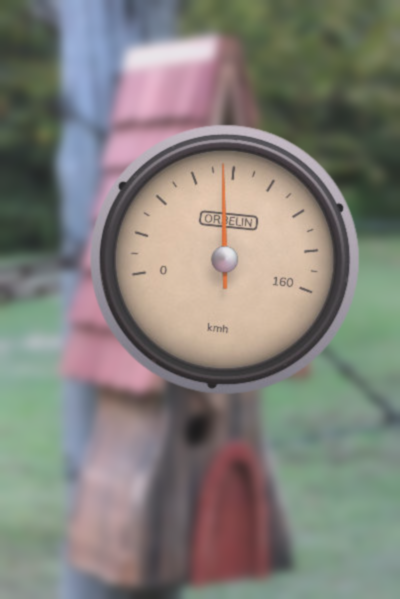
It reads **75** km/h
